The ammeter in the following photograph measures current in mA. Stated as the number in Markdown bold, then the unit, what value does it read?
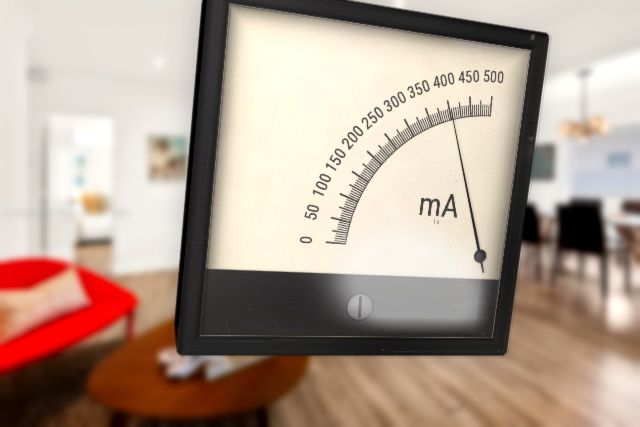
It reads **400** mA
